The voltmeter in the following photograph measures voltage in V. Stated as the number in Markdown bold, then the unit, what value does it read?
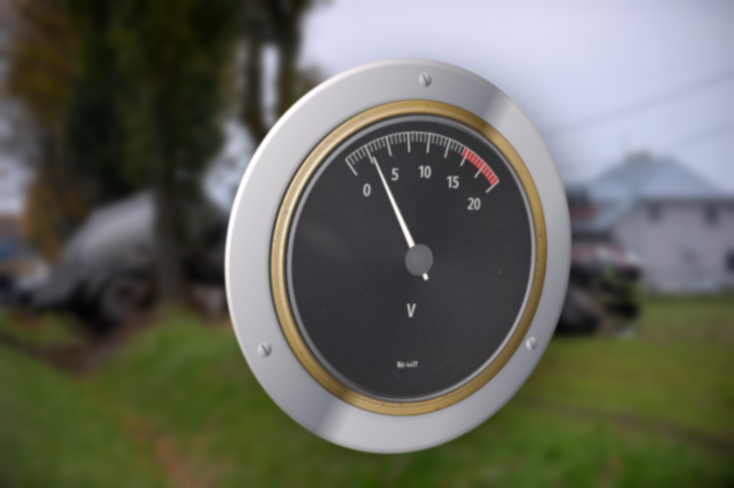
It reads **2.5** V
